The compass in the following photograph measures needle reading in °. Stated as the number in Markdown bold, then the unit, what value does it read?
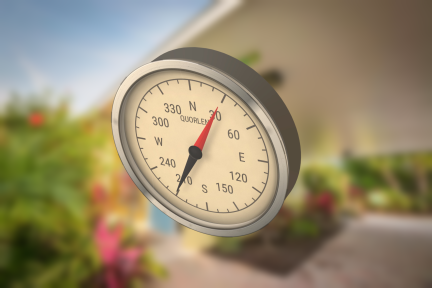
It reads **30** °
